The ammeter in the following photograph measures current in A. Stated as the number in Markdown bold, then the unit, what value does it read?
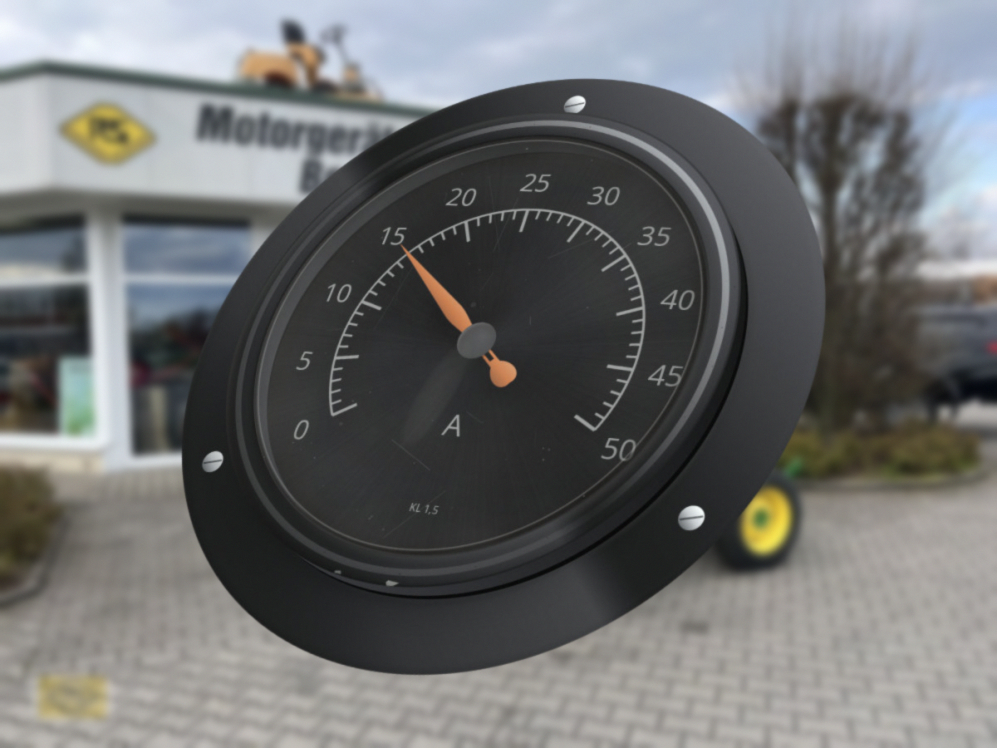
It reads **15** A
